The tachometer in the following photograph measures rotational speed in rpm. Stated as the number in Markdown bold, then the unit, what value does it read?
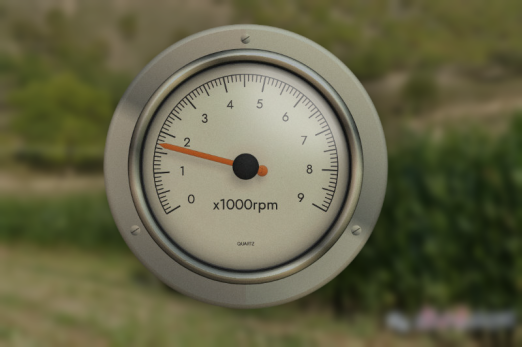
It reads **1700** rpm
